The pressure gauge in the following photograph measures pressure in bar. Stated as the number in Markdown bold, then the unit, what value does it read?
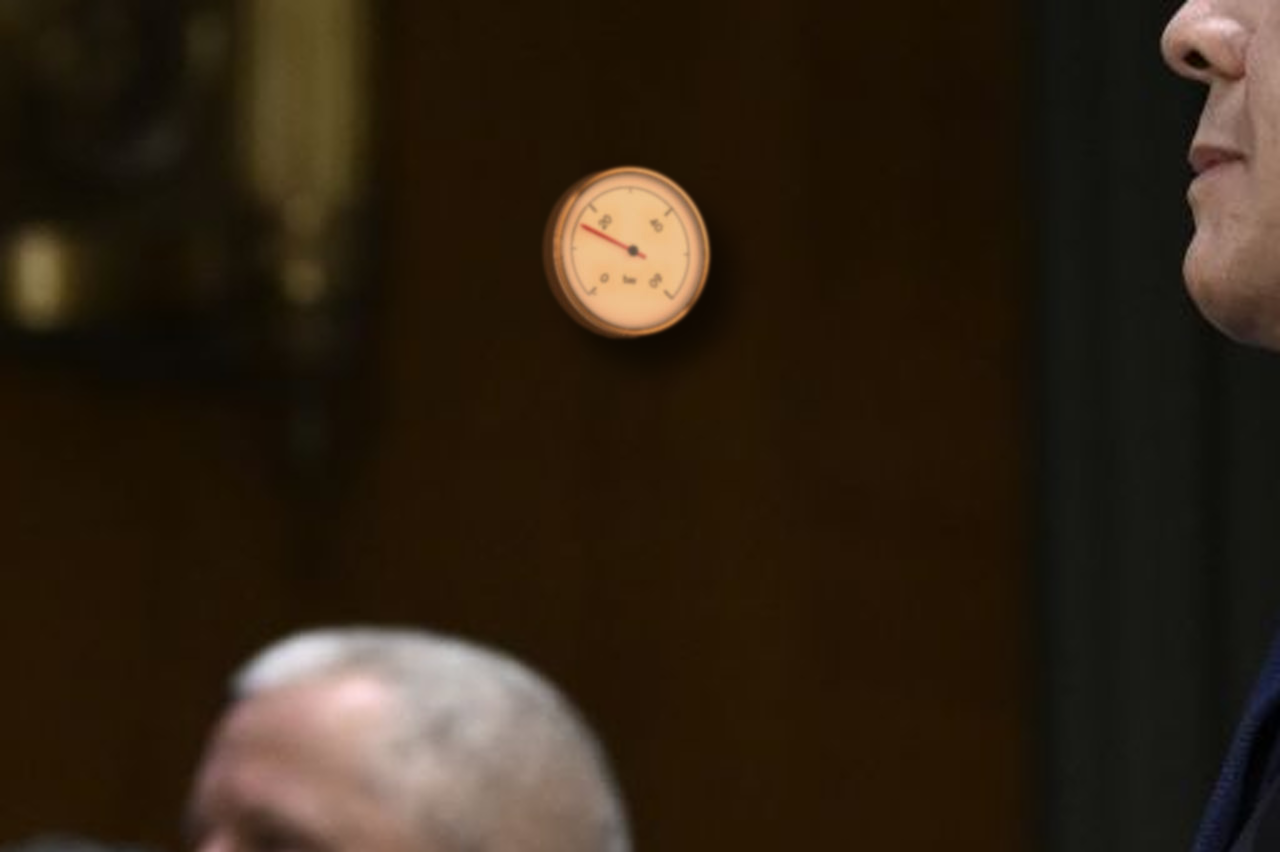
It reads **15** bar
